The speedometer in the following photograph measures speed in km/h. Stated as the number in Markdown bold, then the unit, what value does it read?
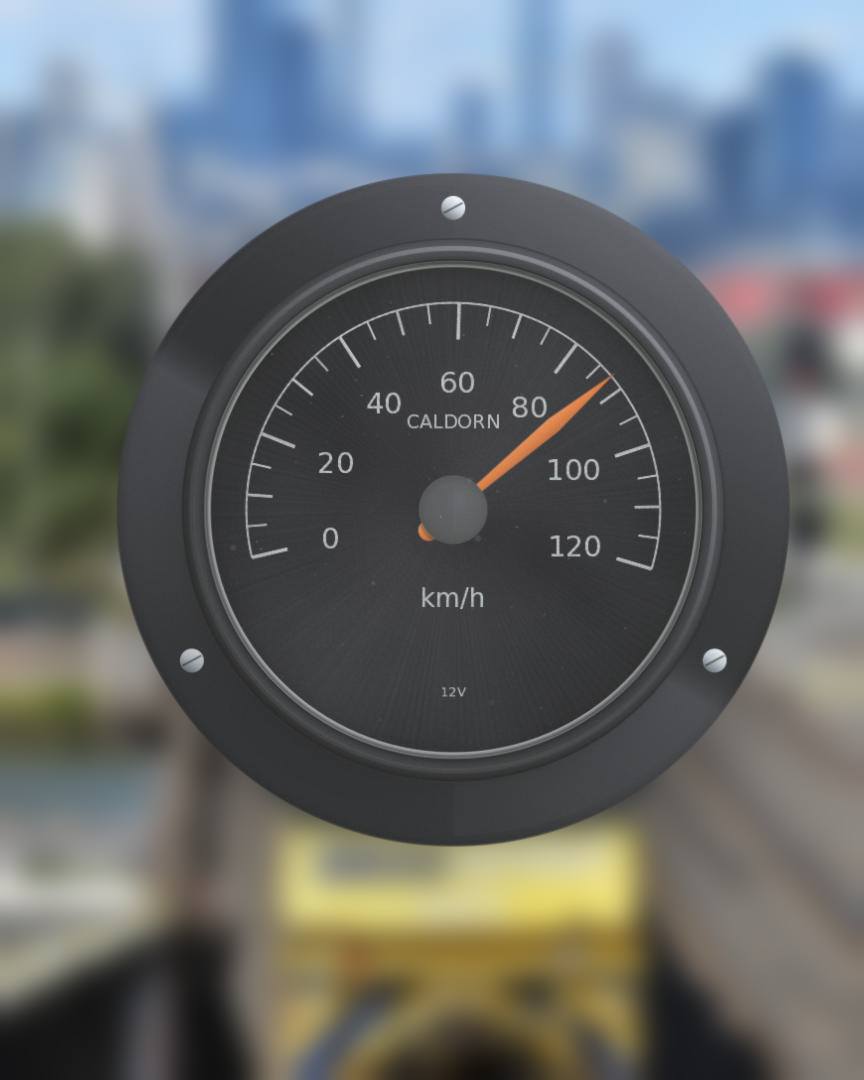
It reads **87.5** km/h
